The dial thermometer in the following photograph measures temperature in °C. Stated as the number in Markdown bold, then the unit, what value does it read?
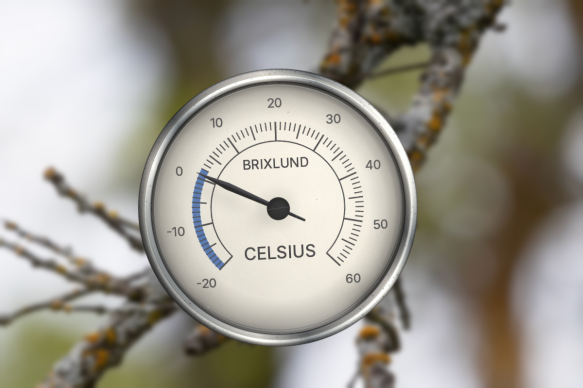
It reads **1** °C
